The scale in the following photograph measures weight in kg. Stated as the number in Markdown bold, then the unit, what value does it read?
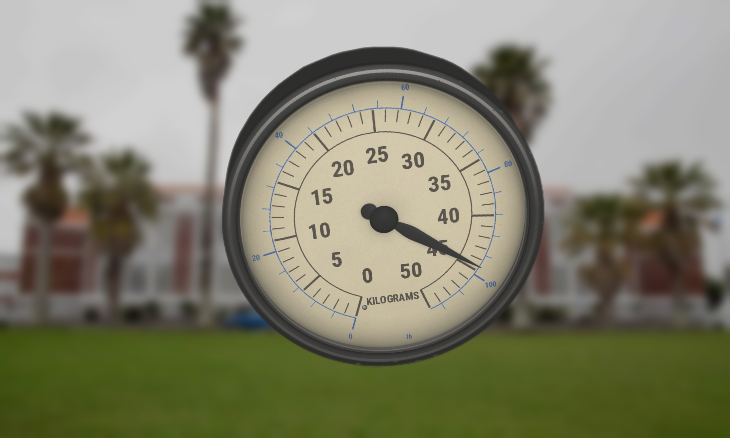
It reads **44.5** kg
